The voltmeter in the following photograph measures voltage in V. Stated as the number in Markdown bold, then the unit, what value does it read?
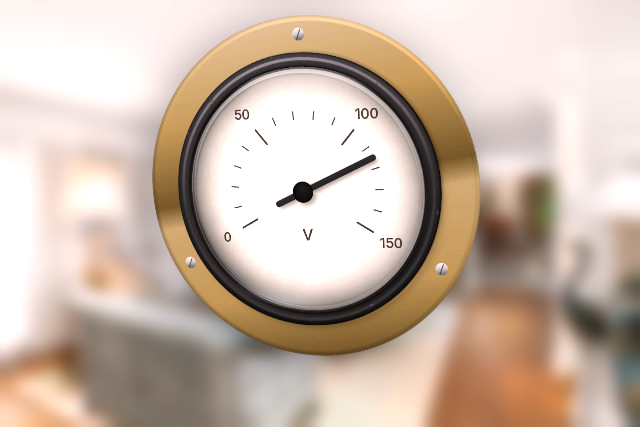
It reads **115** V
